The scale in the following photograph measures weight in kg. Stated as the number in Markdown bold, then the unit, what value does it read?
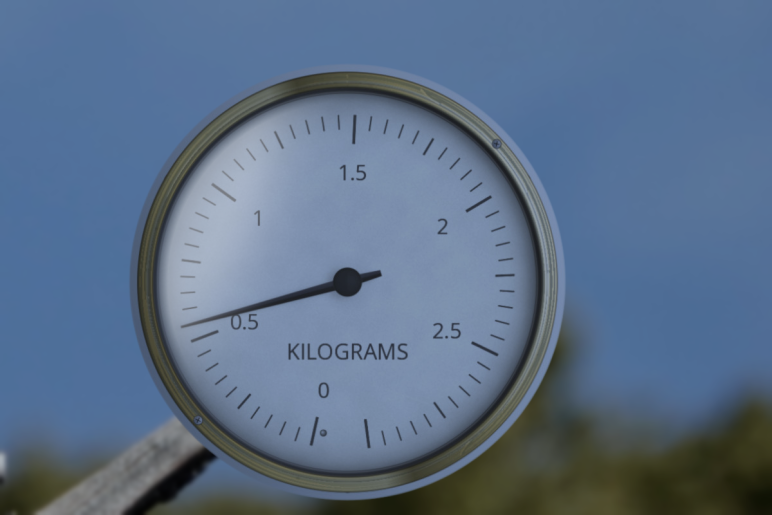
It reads **0.55** kg
